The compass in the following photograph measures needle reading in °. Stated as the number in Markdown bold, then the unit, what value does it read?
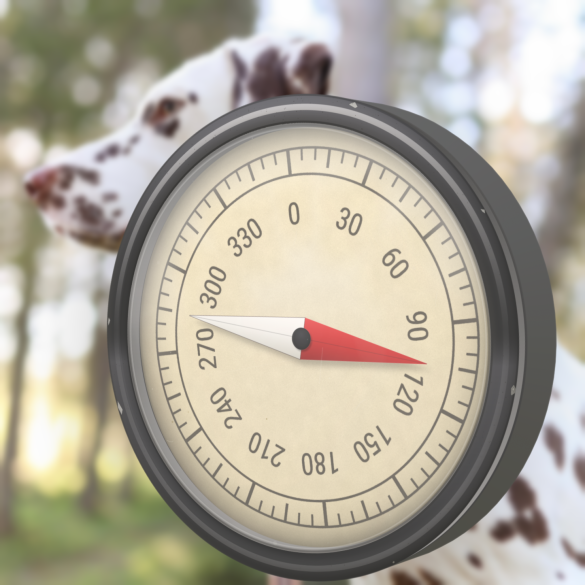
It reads **105** °
